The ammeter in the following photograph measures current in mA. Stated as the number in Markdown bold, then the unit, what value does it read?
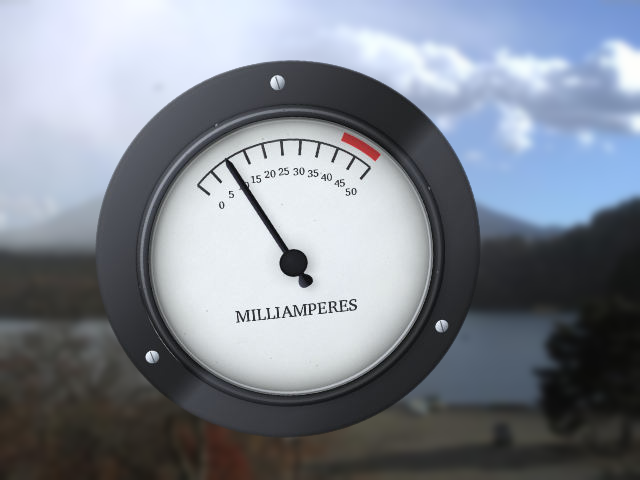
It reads **10** mA
